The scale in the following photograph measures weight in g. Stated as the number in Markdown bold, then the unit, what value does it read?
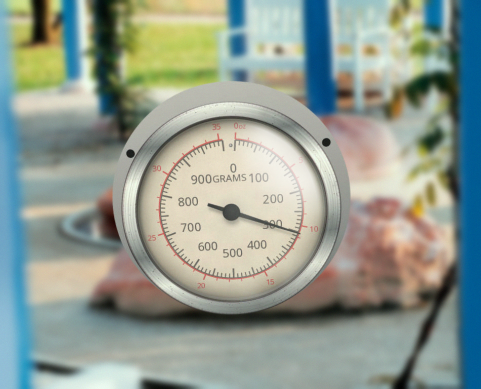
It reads **300** g
